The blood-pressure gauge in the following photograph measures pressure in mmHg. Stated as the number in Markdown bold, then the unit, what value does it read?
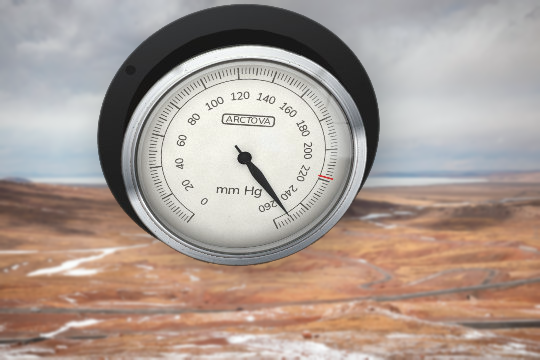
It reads **250** mmHg
